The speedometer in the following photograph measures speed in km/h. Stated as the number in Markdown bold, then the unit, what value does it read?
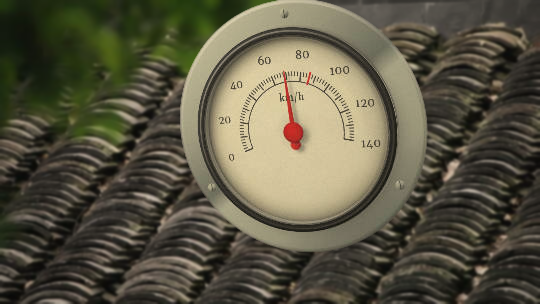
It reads **70** km/h
